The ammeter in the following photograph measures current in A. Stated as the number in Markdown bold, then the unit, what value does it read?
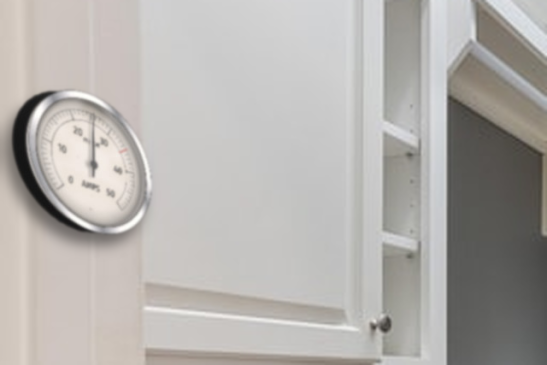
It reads **25** A
